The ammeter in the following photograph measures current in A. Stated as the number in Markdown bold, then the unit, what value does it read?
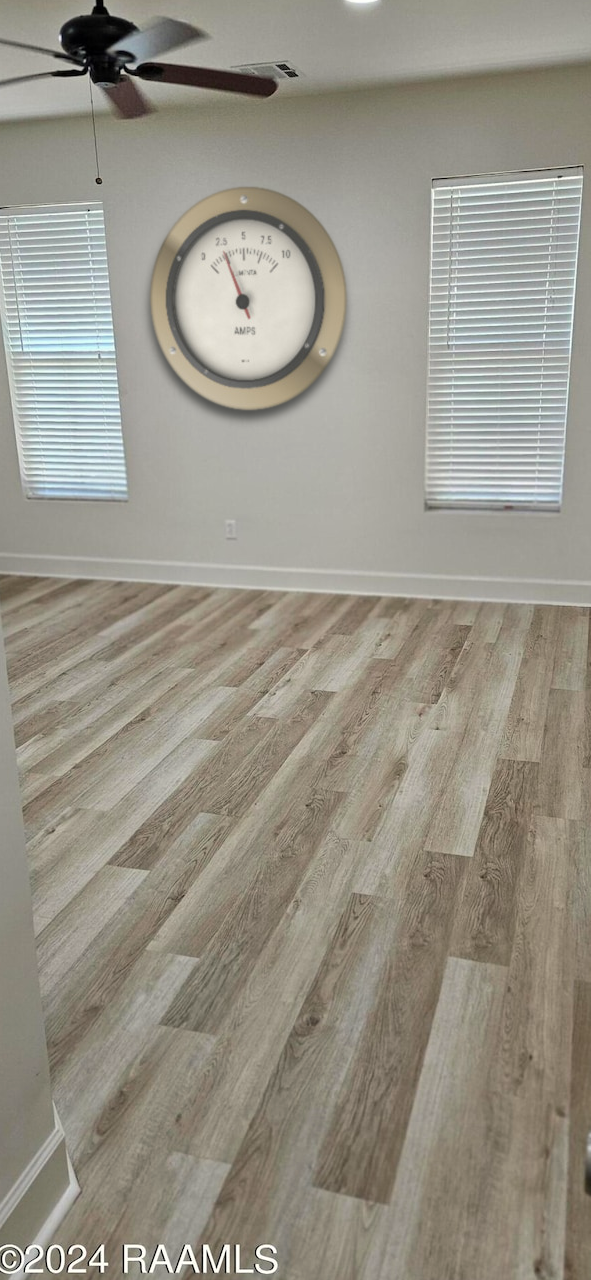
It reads **2.5** A
